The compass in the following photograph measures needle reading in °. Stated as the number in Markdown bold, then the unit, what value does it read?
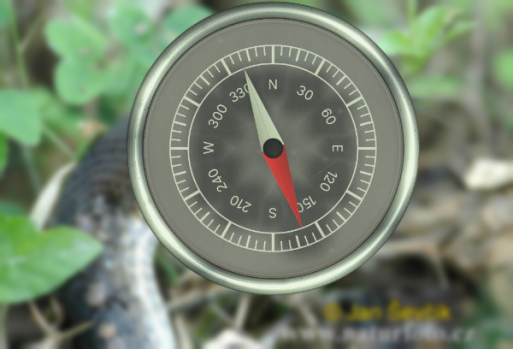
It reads **160** °
